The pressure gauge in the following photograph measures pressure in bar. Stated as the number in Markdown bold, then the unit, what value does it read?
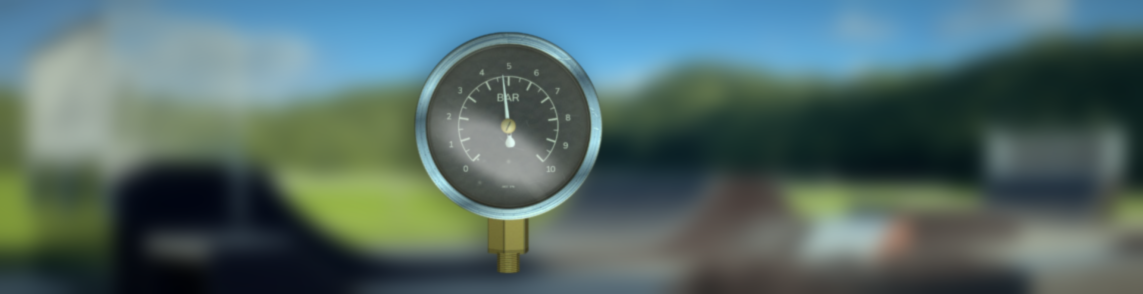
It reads **4.75** bar
